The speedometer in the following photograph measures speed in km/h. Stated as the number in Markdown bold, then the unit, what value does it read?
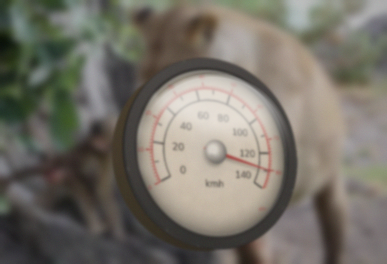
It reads **130** km/h
